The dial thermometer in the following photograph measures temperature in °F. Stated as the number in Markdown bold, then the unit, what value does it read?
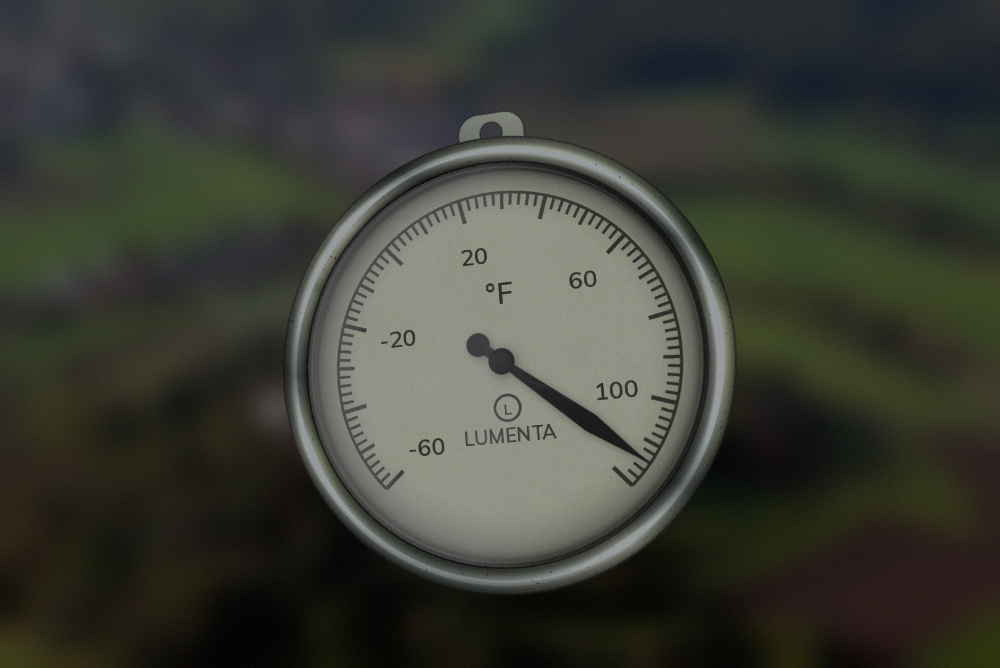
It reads **114** °F
